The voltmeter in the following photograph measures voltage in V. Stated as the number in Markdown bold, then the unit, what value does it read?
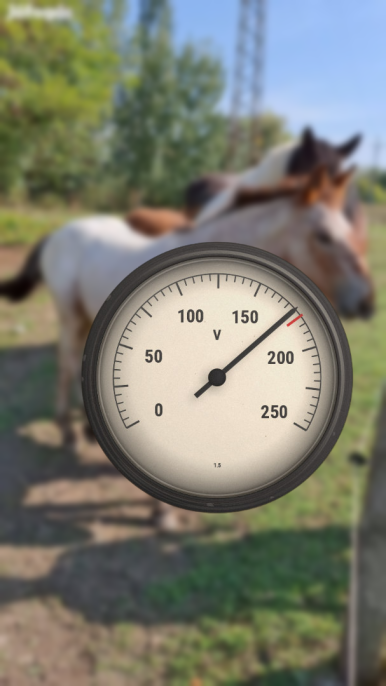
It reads **175** V
